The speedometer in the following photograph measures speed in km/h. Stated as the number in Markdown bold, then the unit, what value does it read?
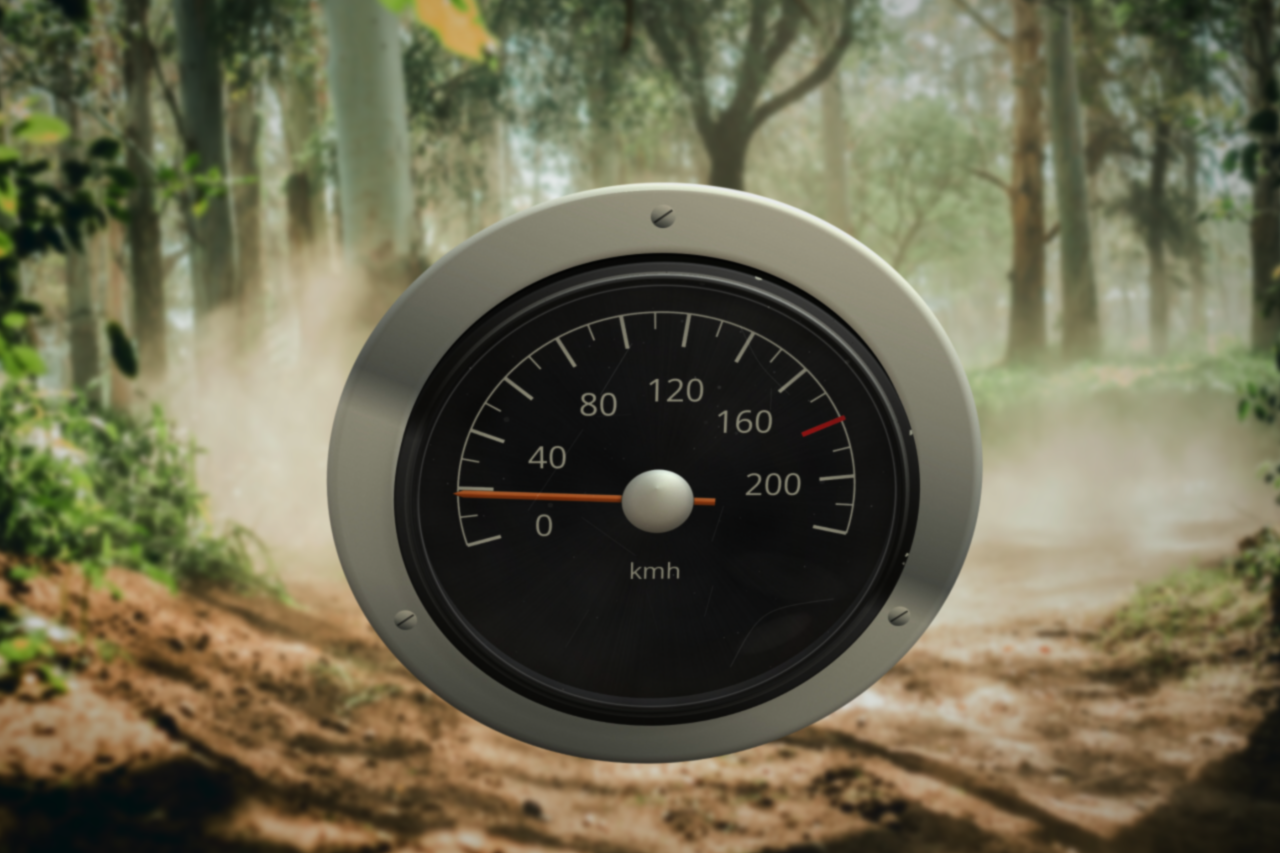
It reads **20** km/h
